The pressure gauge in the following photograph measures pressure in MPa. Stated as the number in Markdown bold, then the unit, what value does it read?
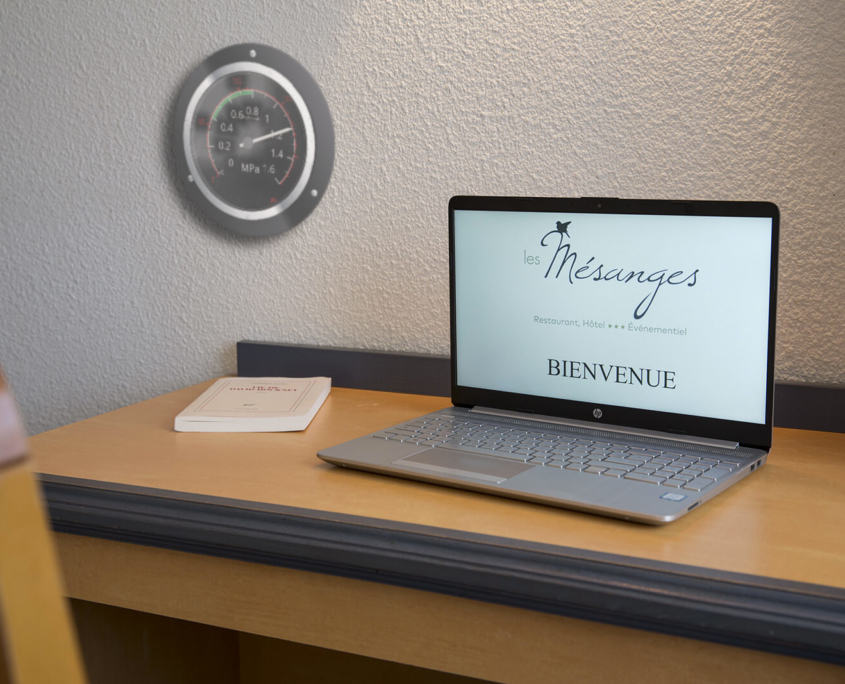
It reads **1.2** MPa
